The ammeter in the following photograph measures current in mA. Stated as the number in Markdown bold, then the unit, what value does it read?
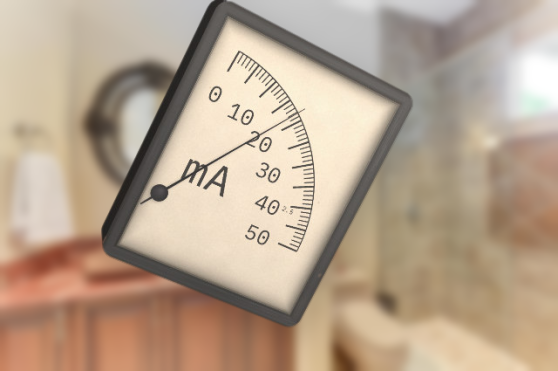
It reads **18** mA
